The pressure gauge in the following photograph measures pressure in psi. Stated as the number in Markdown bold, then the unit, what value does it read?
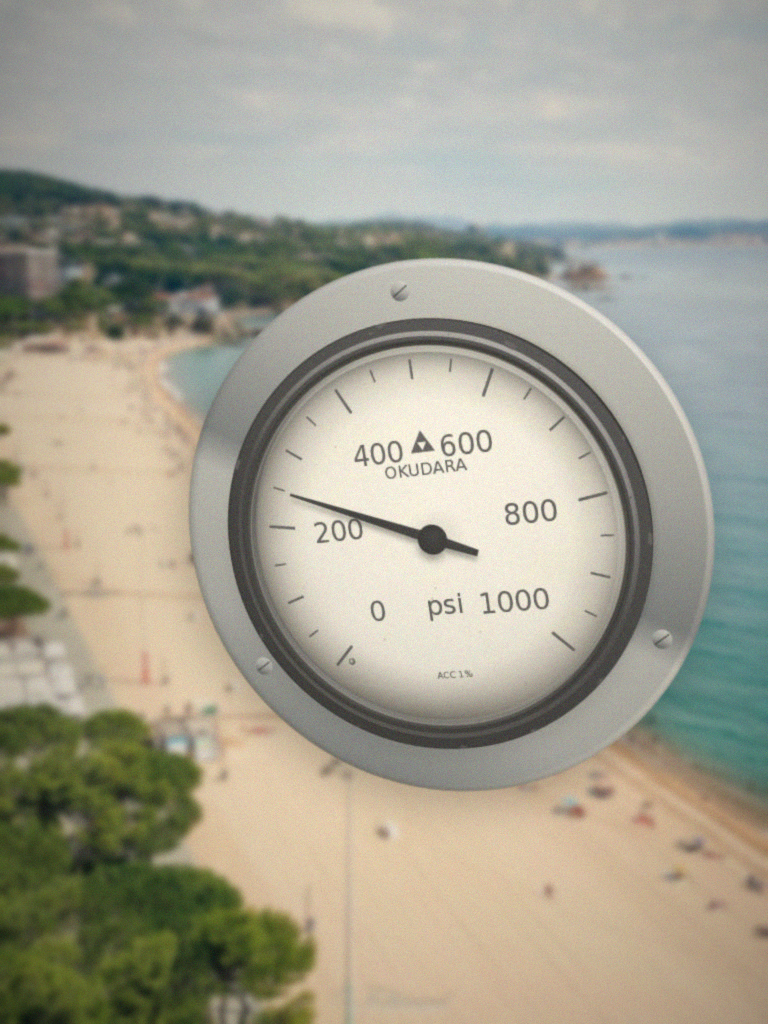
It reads **250** psi
